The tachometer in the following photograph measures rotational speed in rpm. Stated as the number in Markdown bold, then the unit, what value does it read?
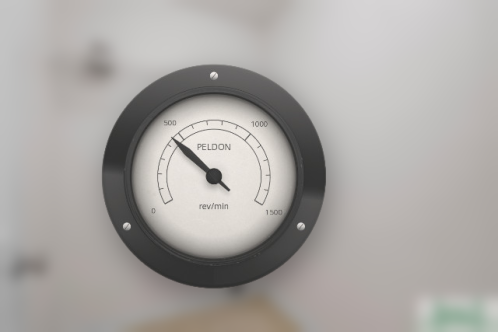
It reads **450** rpm
